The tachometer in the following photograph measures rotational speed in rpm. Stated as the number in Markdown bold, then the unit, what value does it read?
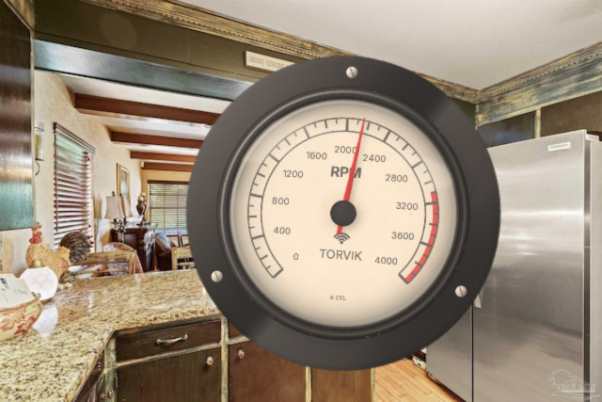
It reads **2150** rpm
